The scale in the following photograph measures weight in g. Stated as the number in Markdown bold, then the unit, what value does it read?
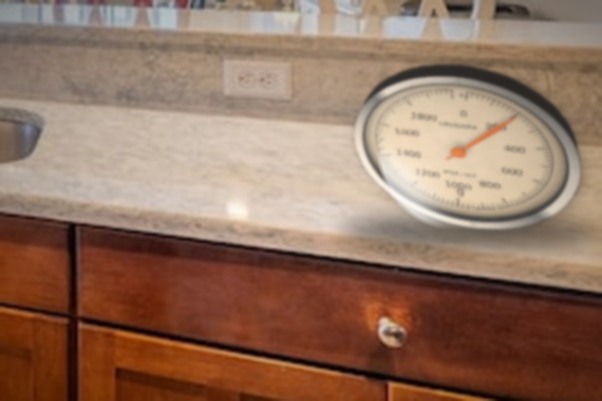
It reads **200** g
